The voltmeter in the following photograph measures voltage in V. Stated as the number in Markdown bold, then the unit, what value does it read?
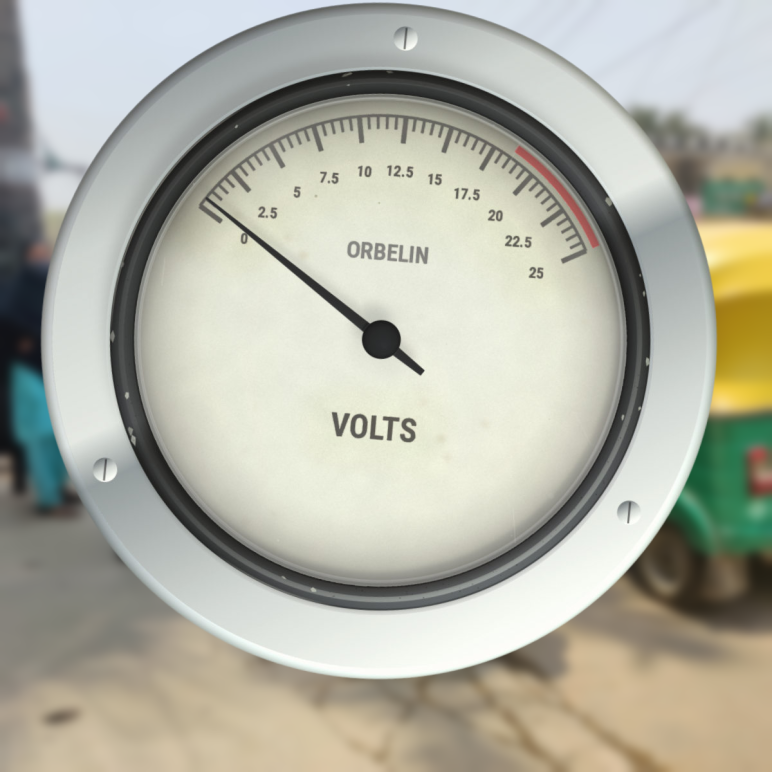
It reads **0.5** V
